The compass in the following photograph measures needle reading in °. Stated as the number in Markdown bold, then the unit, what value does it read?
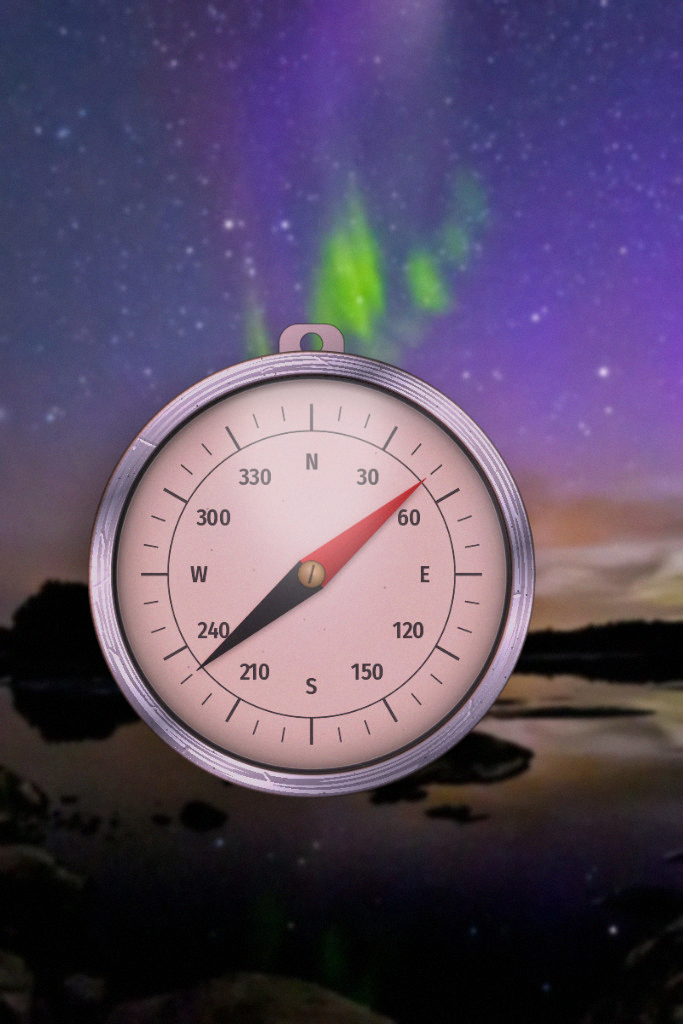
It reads **50** °
